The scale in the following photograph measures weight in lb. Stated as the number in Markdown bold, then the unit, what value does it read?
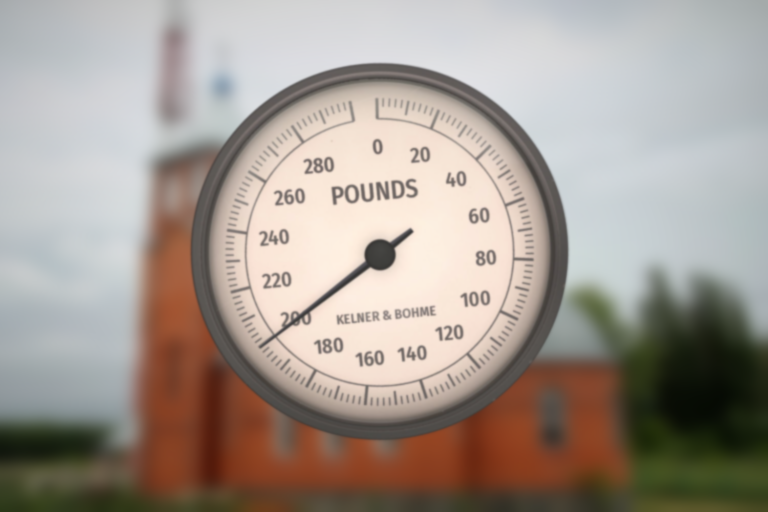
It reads **200** lb
